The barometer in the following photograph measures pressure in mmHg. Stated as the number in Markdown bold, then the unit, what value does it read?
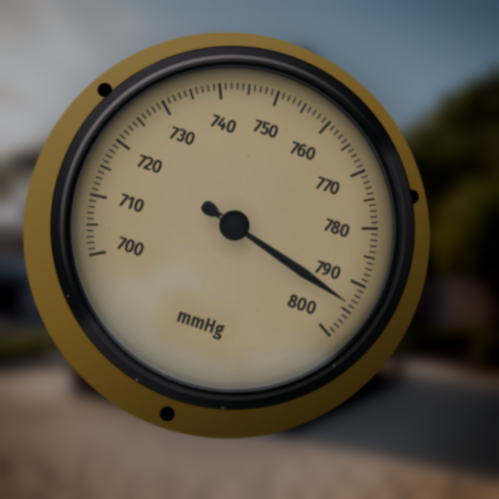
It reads **794** mmHg
